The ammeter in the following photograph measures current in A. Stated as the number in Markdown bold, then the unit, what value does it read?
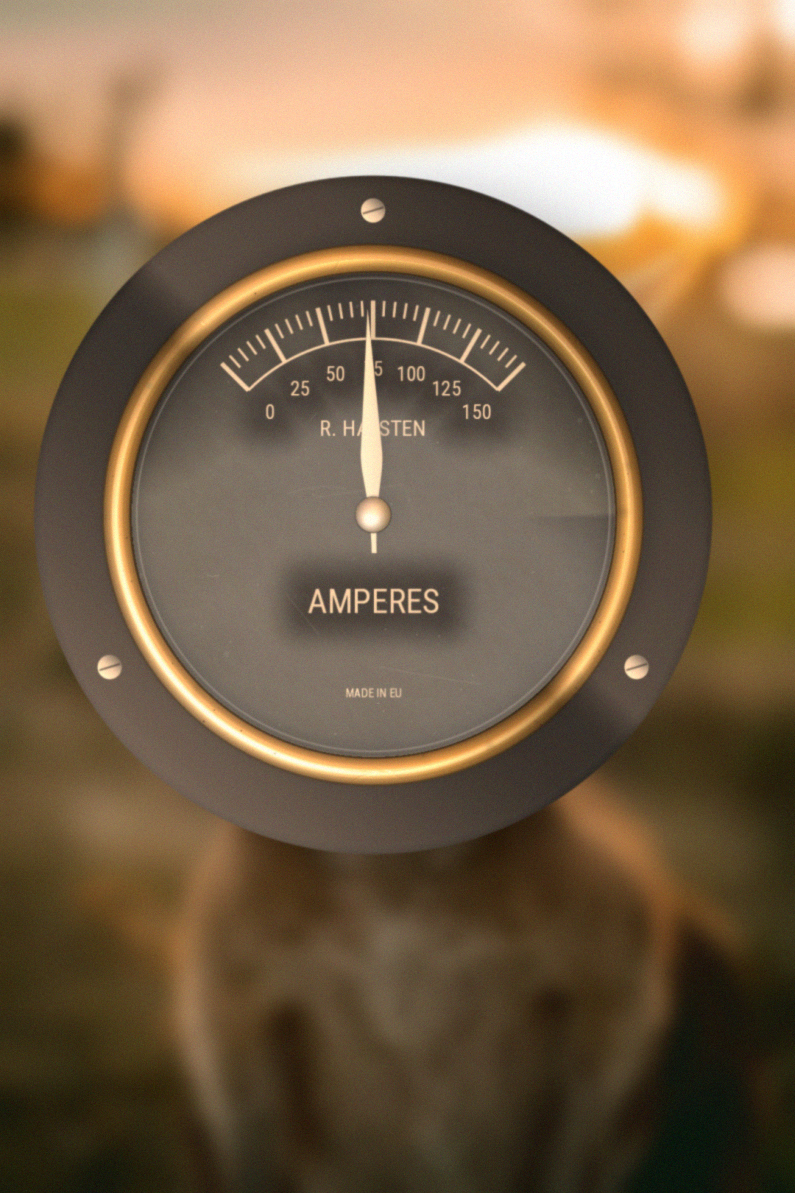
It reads **72.5** A
